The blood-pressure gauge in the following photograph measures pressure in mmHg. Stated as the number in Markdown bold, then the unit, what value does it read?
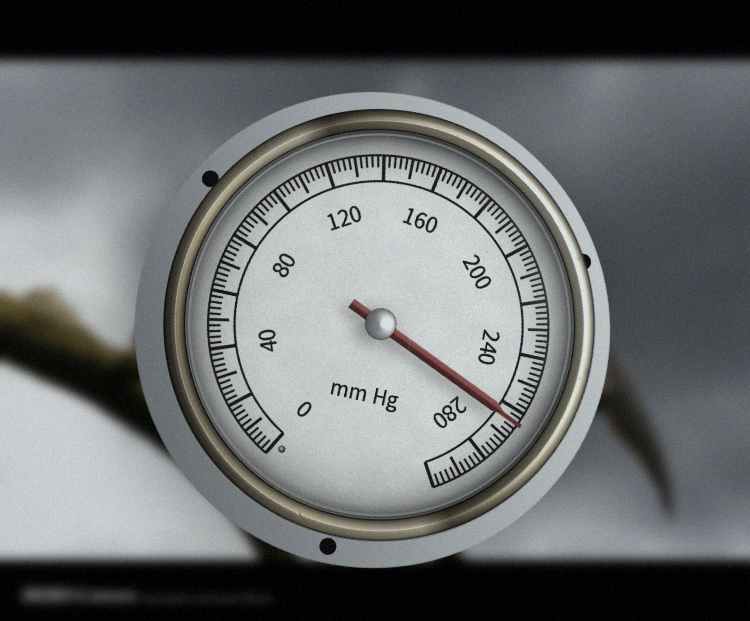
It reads **264** mmHg
